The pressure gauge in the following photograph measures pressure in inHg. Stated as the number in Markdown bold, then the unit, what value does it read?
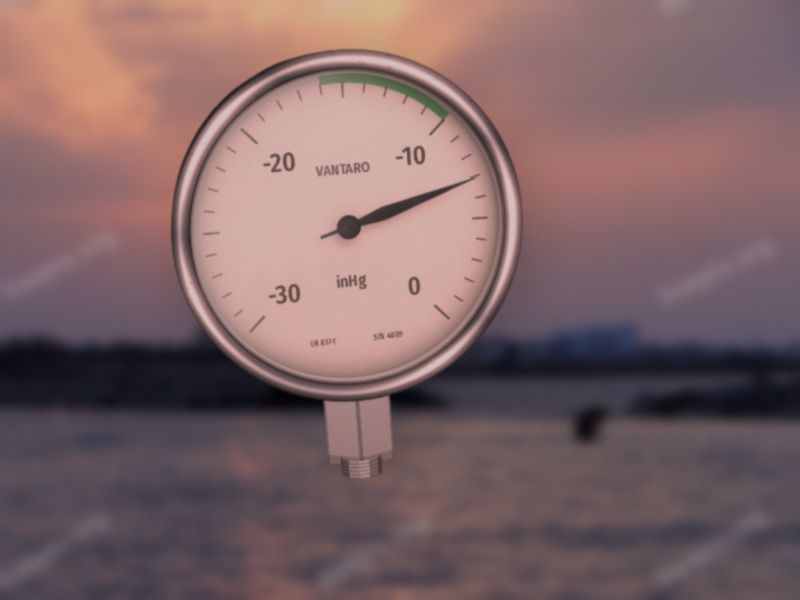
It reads **-7** inHg
